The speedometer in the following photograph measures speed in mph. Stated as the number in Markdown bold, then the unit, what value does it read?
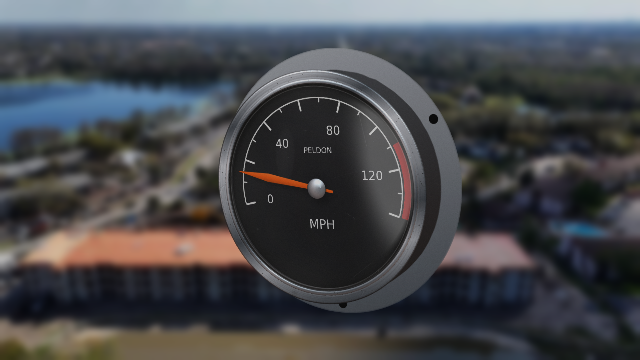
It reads **15** mph
